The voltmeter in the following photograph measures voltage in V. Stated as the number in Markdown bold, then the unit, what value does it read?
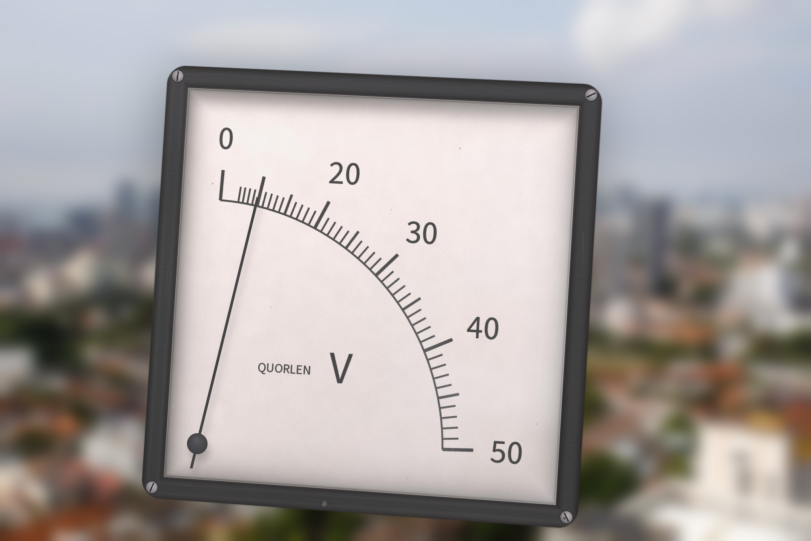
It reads **10** V
